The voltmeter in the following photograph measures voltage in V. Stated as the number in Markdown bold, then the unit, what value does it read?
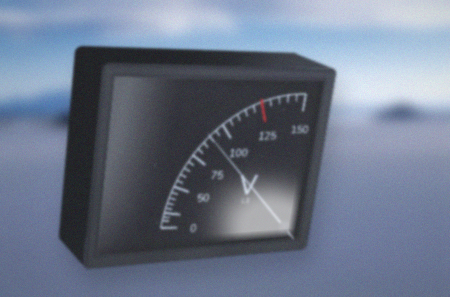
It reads **90** V
